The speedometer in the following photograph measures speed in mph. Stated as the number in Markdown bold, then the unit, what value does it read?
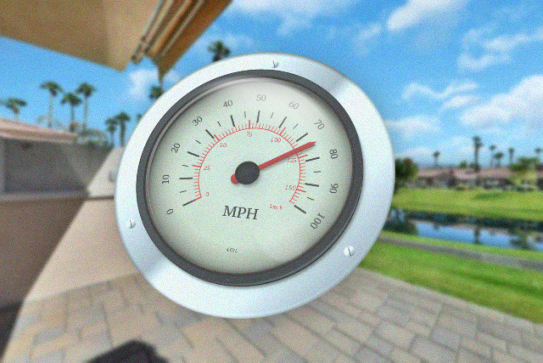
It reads **75** mph
